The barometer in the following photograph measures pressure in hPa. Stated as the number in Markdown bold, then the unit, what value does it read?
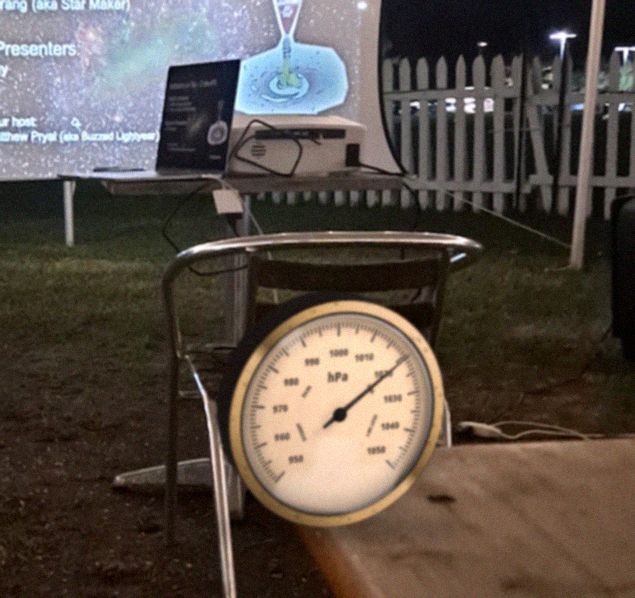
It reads **1020** hPa
